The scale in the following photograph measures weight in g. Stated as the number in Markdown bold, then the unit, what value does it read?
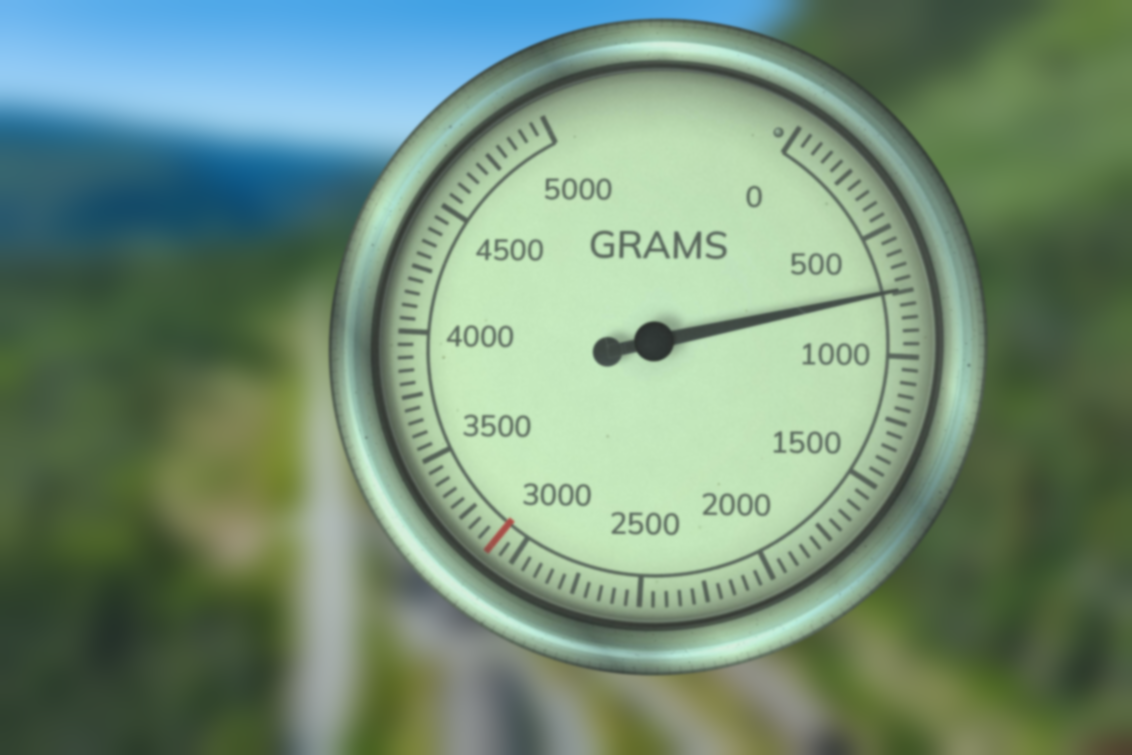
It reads **750** g
